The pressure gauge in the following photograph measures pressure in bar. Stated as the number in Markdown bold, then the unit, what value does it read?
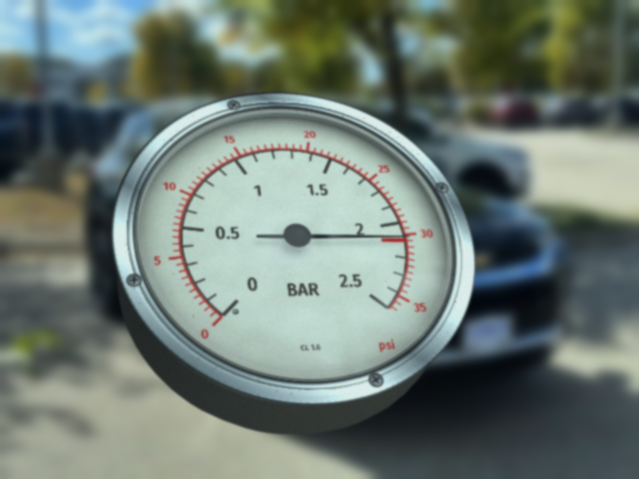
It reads **2.1** bar
